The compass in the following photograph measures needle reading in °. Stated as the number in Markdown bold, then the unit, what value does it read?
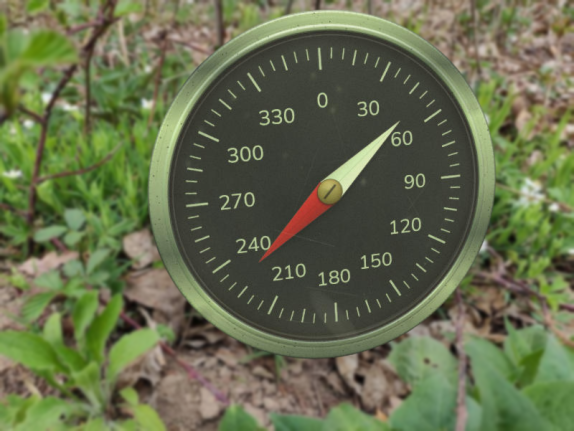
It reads **230** °
